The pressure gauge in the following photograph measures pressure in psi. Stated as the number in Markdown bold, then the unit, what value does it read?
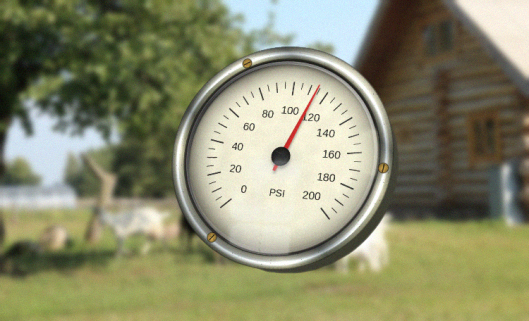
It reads **115** psi
